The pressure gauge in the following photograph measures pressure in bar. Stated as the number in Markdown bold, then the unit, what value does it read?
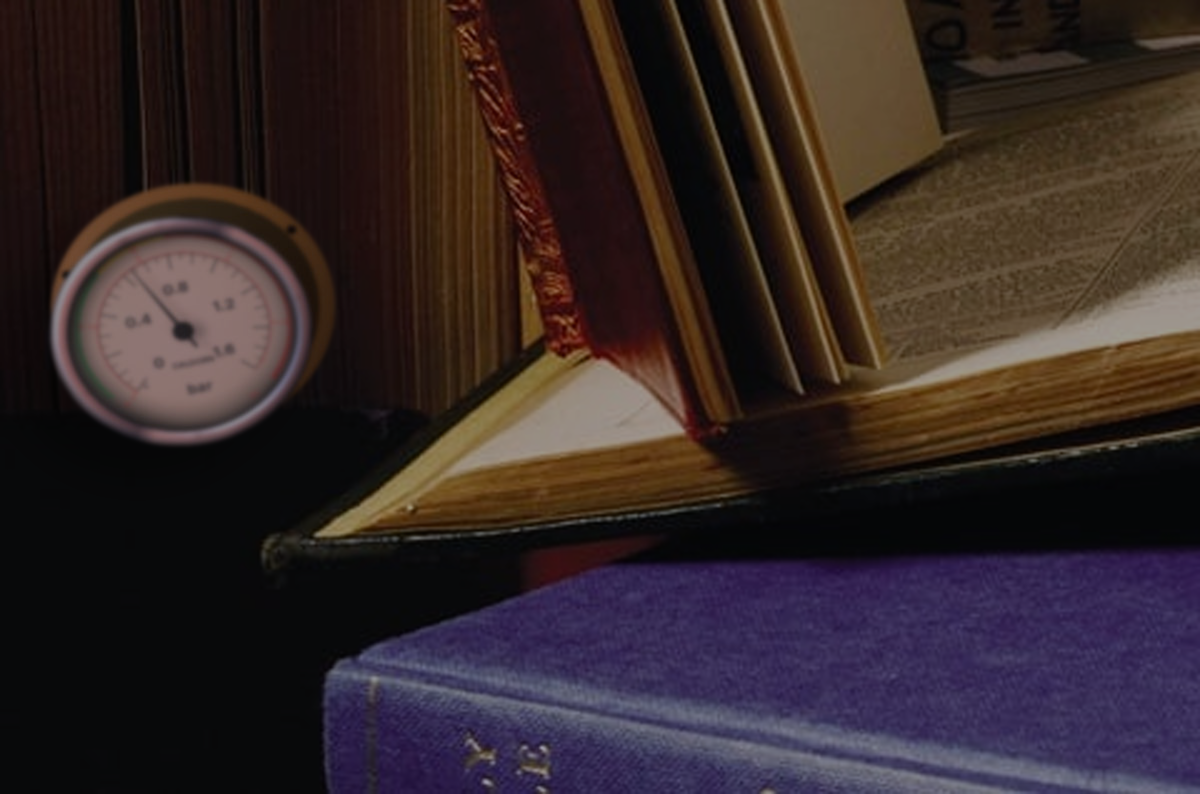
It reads **0.65** bar
